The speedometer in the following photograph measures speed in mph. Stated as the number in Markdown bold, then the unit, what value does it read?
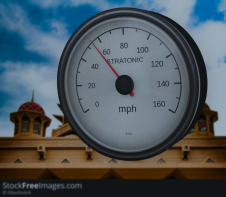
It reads **55** mph
